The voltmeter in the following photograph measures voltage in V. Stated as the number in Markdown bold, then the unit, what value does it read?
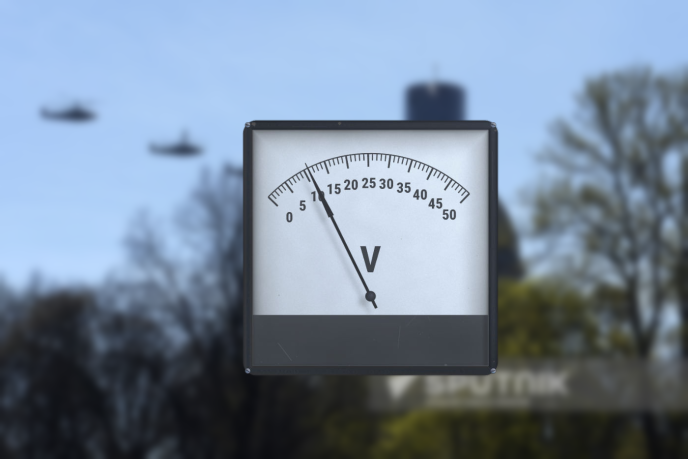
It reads **11** V
